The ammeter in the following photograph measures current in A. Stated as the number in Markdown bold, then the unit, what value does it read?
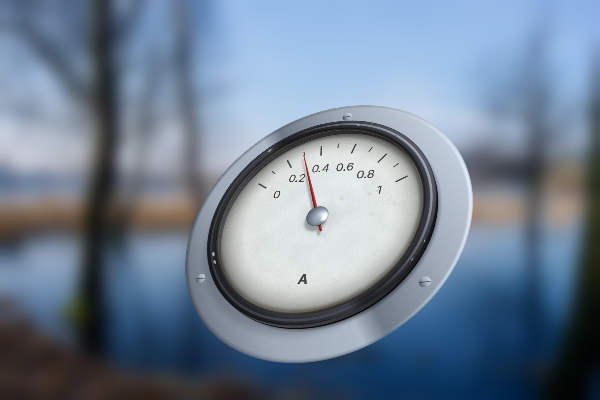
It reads **0.3** A
